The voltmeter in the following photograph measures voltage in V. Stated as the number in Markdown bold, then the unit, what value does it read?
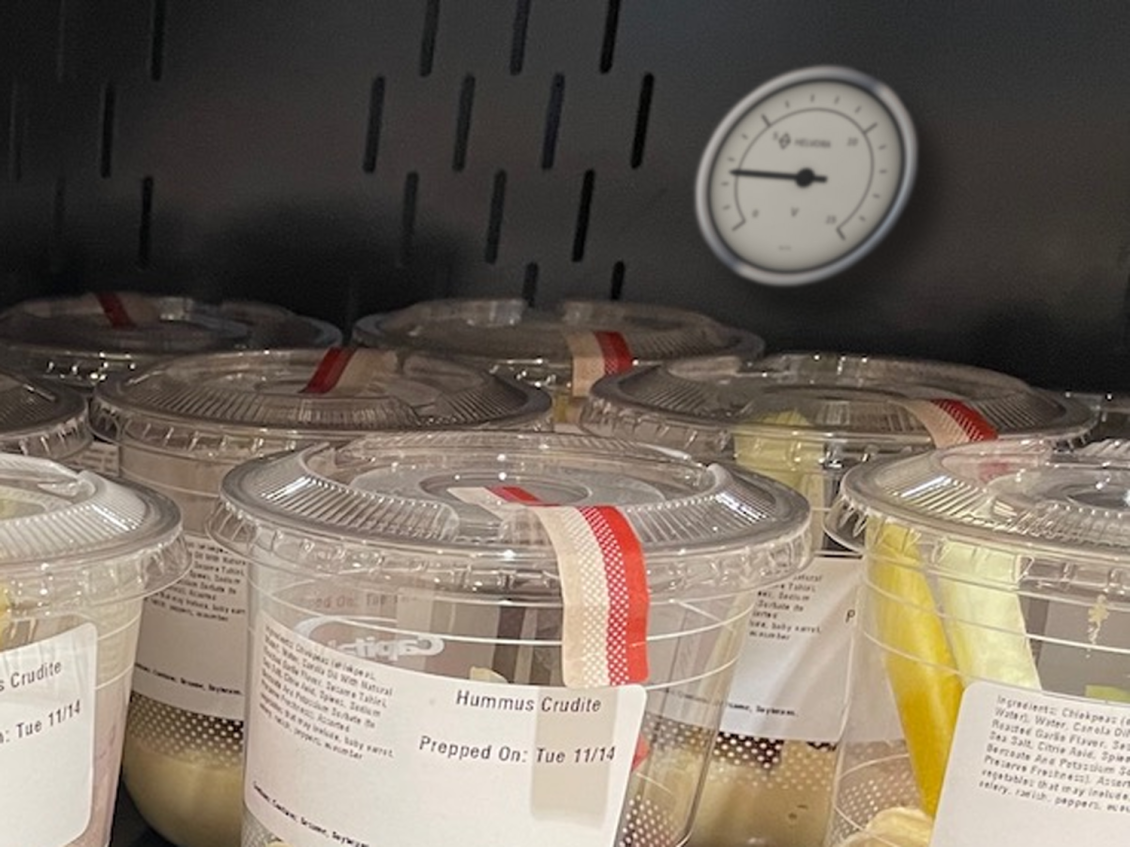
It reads **2.5** V
